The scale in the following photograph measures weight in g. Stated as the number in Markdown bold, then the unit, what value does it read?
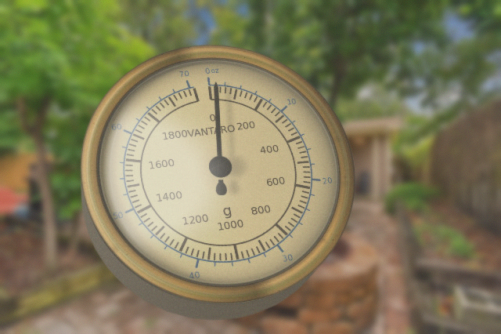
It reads **20** g
